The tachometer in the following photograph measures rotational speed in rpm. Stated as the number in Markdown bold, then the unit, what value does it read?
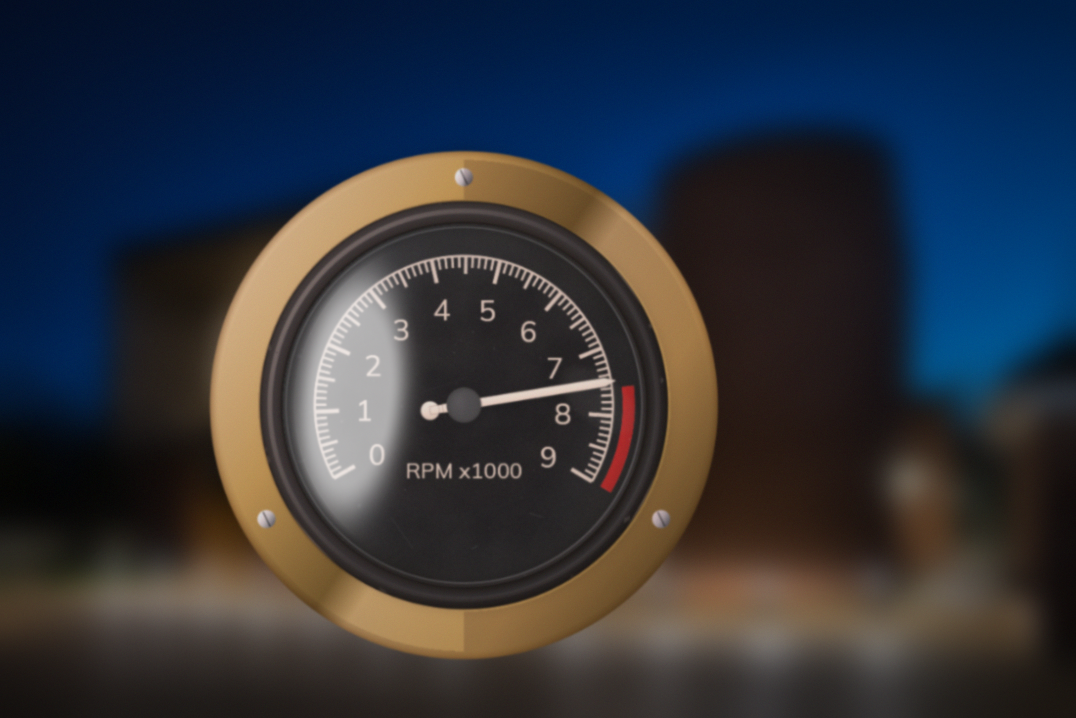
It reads **7500** rpm
